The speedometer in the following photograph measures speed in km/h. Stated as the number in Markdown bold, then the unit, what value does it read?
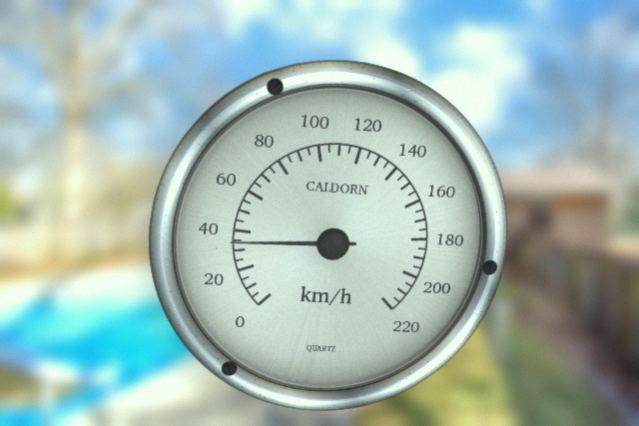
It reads **35** km/h
